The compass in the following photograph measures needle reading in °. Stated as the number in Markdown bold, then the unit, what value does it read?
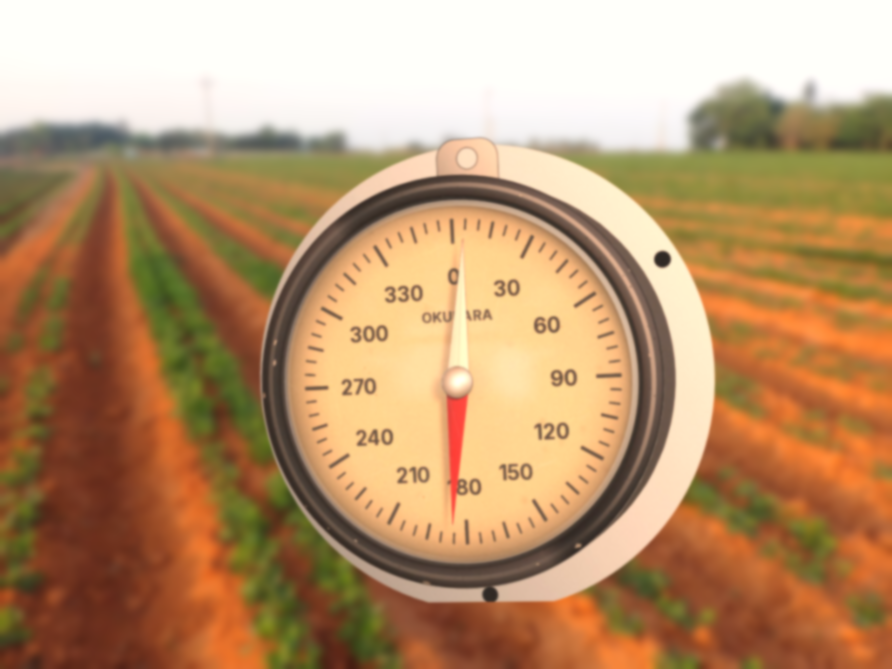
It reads **185** °
